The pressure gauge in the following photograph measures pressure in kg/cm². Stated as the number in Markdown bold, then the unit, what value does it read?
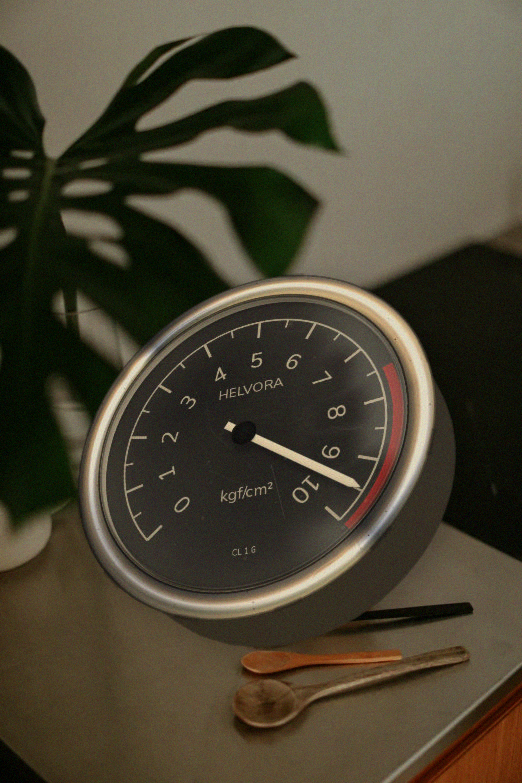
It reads **9.5** kg/cm²
